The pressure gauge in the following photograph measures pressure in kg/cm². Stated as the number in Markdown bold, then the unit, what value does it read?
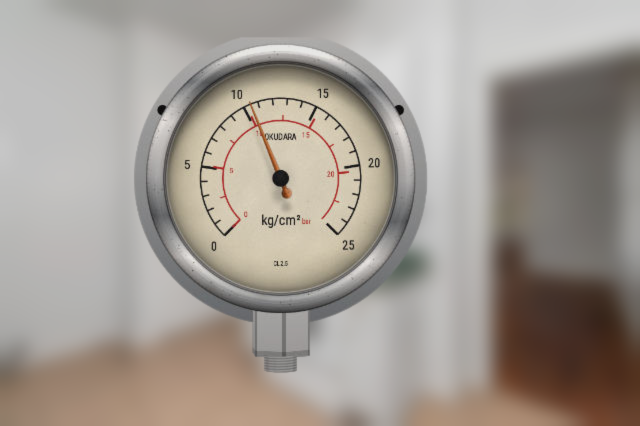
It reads **10.5** kg/cm²
